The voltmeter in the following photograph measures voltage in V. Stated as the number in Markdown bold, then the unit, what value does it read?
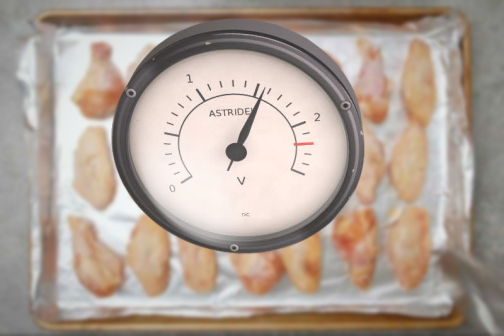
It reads **1.55** V
